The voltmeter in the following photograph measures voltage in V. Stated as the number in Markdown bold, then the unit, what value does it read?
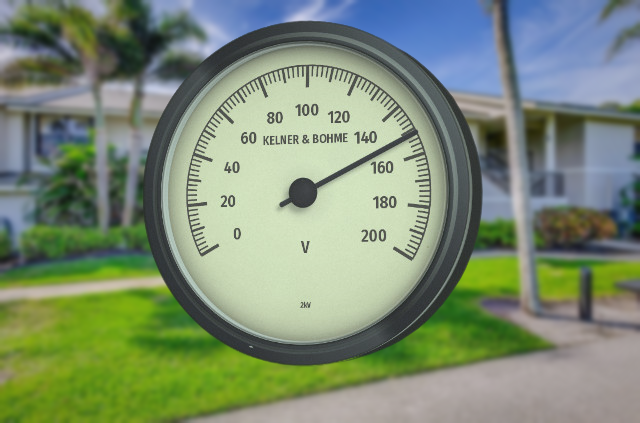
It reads **152** V
